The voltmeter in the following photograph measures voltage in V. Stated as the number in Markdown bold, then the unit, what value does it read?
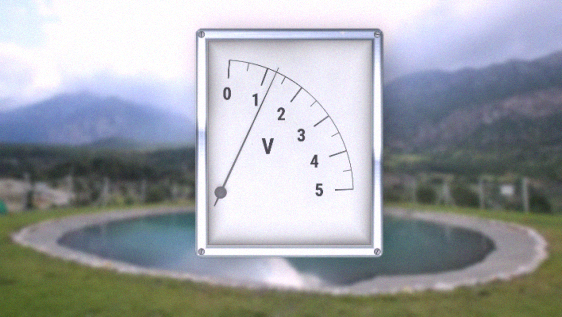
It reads **1.25** V
